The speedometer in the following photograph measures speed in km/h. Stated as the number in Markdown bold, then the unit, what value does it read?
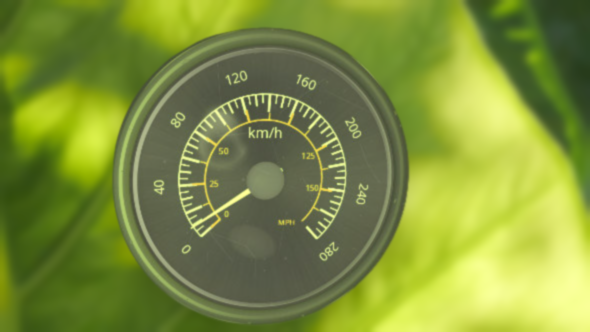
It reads **10** km/h
